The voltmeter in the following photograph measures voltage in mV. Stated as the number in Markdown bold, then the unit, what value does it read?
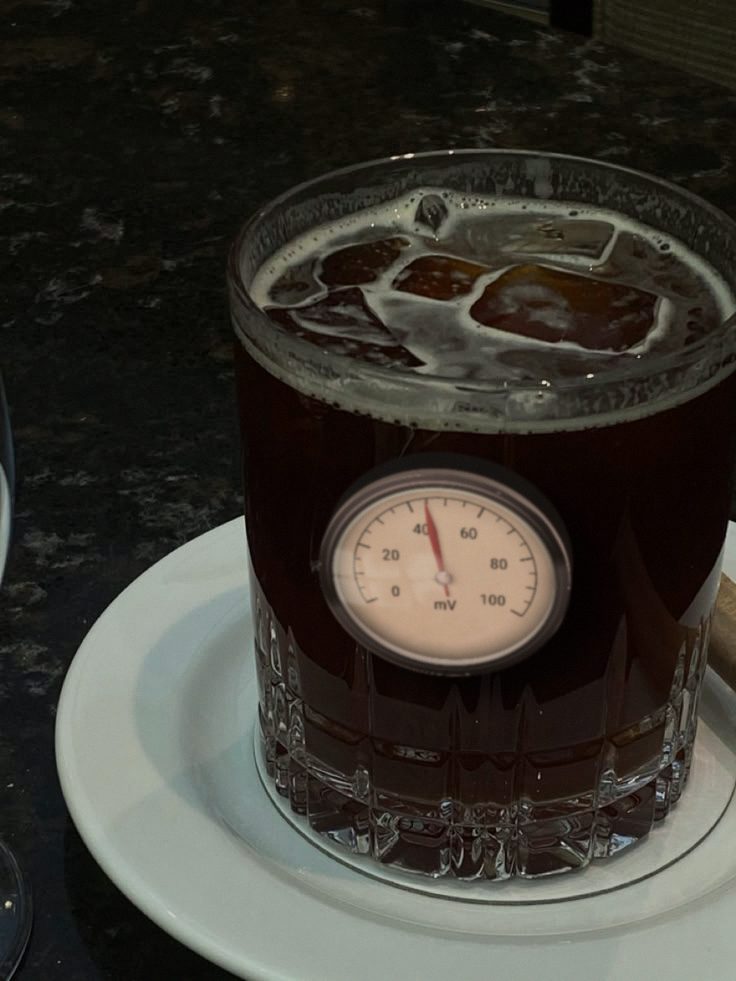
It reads **45** mV
